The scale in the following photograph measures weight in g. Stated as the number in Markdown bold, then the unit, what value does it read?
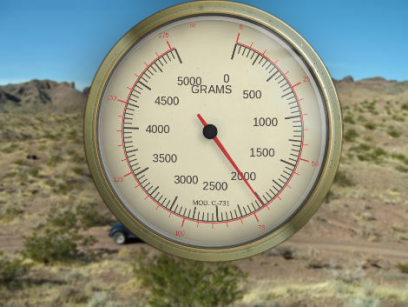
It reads **2000** g
